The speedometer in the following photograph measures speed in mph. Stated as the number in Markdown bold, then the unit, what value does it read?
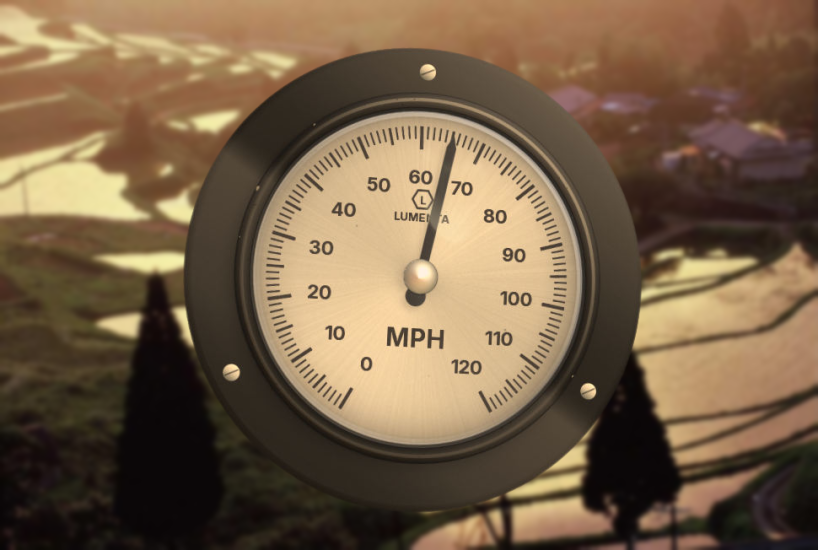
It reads **65** mph
